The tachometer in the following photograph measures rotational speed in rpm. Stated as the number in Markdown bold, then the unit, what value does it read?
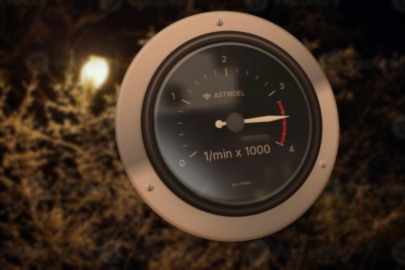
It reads **3500** rpm
